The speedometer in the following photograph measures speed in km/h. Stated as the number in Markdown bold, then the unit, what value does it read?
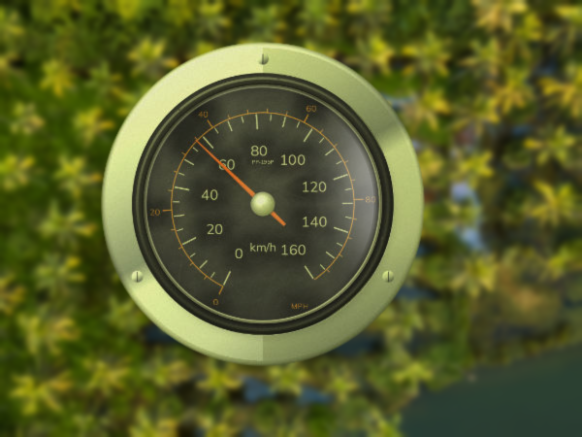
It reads **57.5** km/h
